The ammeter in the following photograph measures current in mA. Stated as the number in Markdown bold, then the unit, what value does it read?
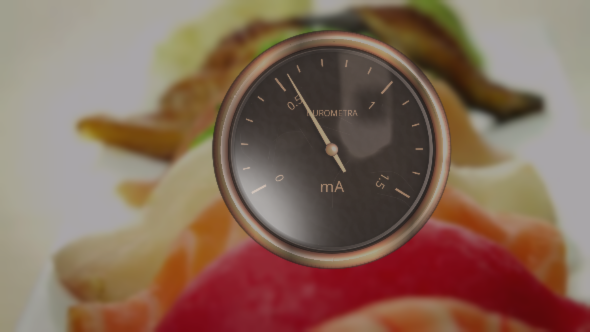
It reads **0.55** mA
